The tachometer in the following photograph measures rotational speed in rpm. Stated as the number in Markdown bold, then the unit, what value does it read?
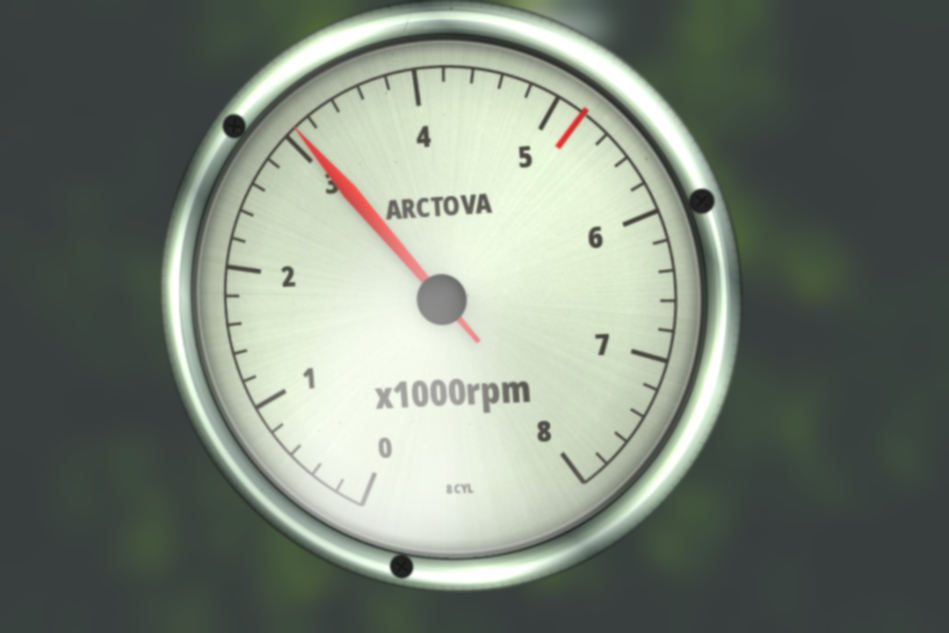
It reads **3100** rpm
